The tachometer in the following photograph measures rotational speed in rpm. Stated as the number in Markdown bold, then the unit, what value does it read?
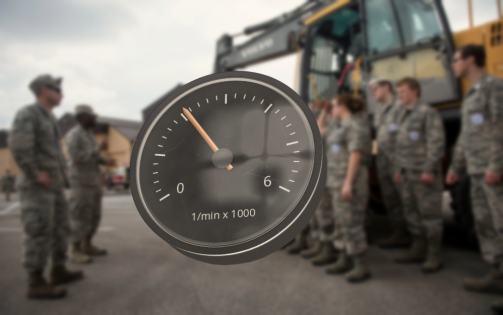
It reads **2100** rpm
